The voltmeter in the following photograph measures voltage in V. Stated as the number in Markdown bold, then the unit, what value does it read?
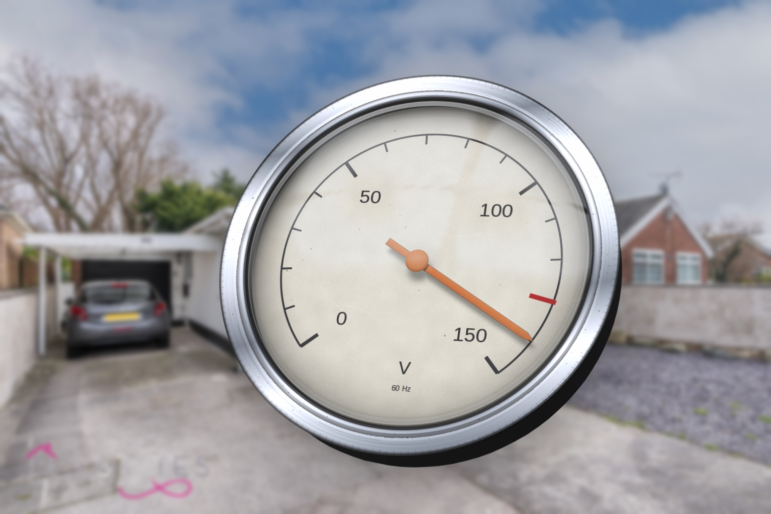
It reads **140** V
